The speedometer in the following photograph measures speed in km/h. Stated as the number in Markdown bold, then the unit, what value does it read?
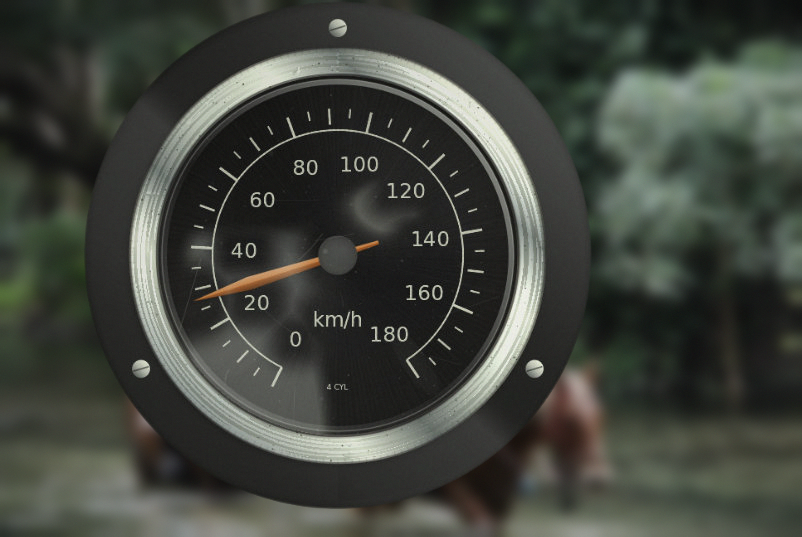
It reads **27.5** km/h
